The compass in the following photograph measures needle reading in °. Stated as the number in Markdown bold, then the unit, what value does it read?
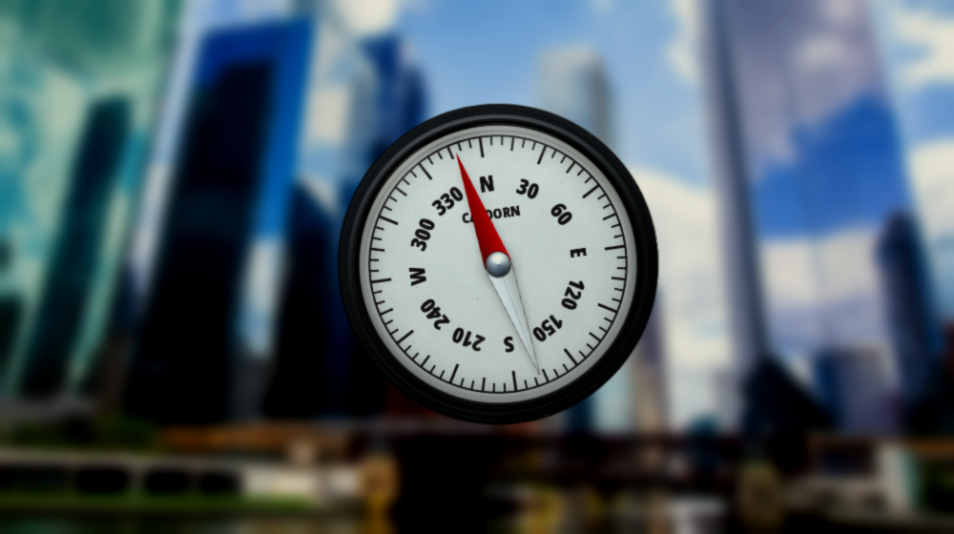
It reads **347.5** °
